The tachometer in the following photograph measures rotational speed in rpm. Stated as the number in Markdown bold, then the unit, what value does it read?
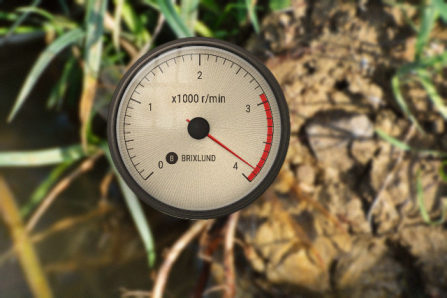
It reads **3850** rpm
